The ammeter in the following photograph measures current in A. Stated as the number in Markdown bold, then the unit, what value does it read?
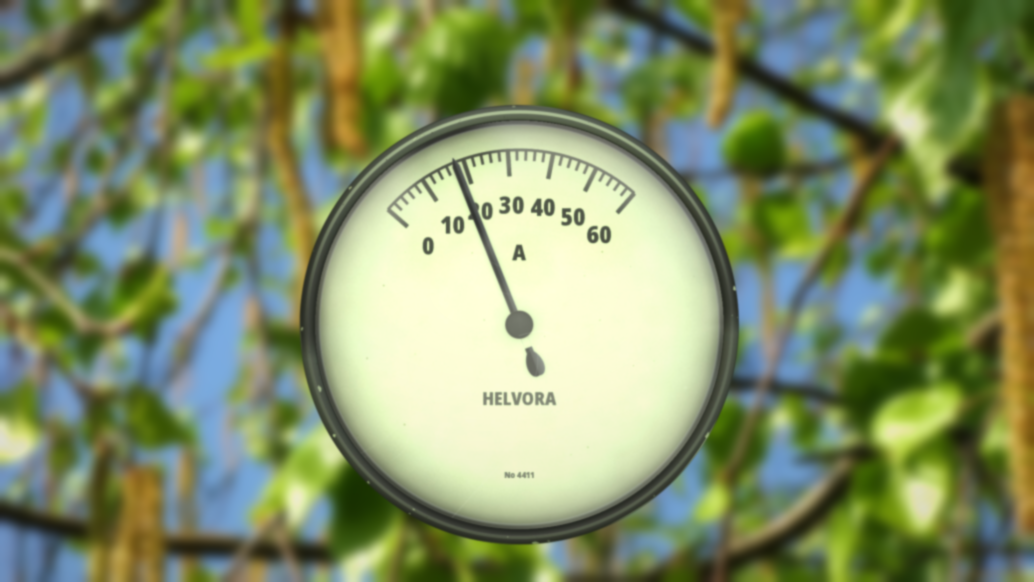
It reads **18** A
